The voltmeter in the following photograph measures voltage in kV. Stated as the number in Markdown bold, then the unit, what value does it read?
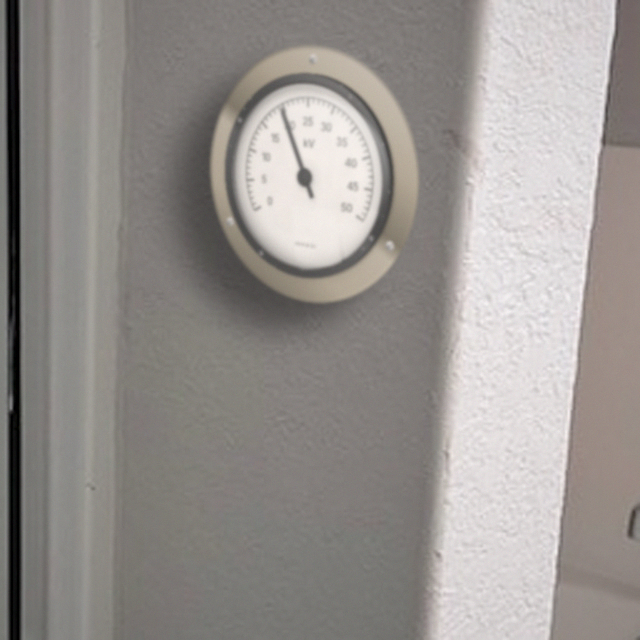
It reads **20** kV
